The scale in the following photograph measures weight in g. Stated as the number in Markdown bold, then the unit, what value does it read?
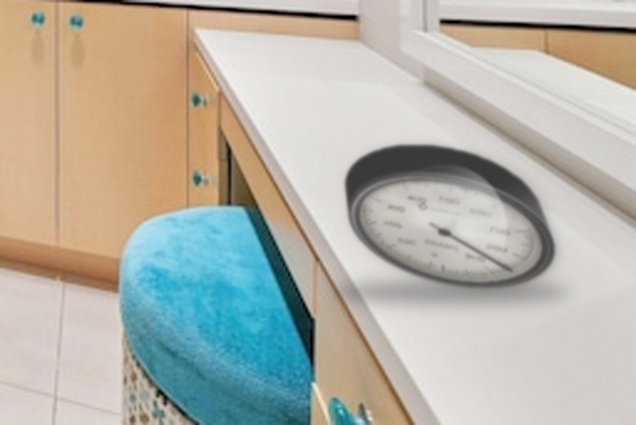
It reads **850** g
